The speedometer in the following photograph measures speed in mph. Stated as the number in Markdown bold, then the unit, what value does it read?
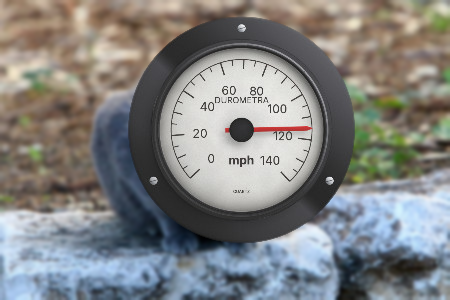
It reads **115** mph
